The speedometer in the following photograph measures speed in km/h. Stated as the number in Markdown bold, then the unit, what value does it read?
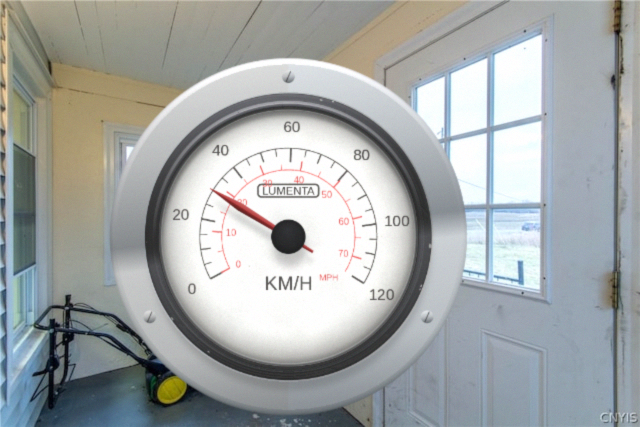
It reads **30** km/h
